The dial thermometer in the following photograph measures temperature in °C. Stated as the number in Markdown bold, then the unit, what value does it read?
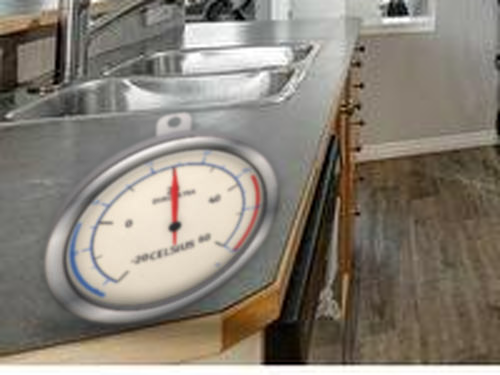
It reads **20** °C
